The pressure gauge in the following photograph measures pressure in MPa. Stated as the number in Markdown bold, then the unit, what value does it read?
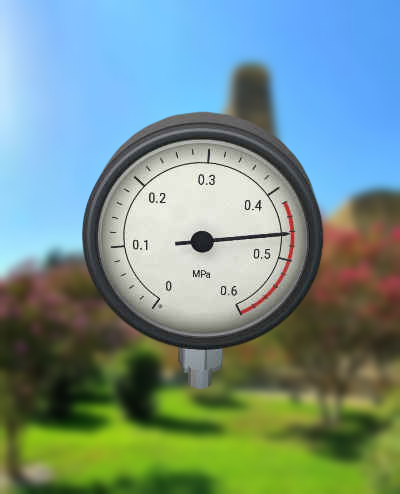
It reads **0.46** MPa
